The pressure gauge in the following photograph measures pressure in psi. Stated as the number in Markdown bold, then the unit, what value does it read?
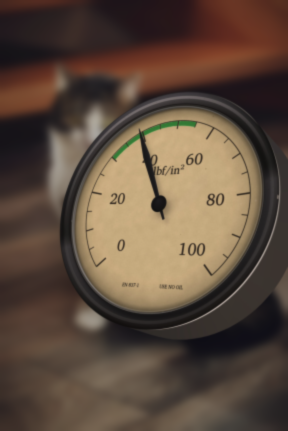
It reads **40** psi
